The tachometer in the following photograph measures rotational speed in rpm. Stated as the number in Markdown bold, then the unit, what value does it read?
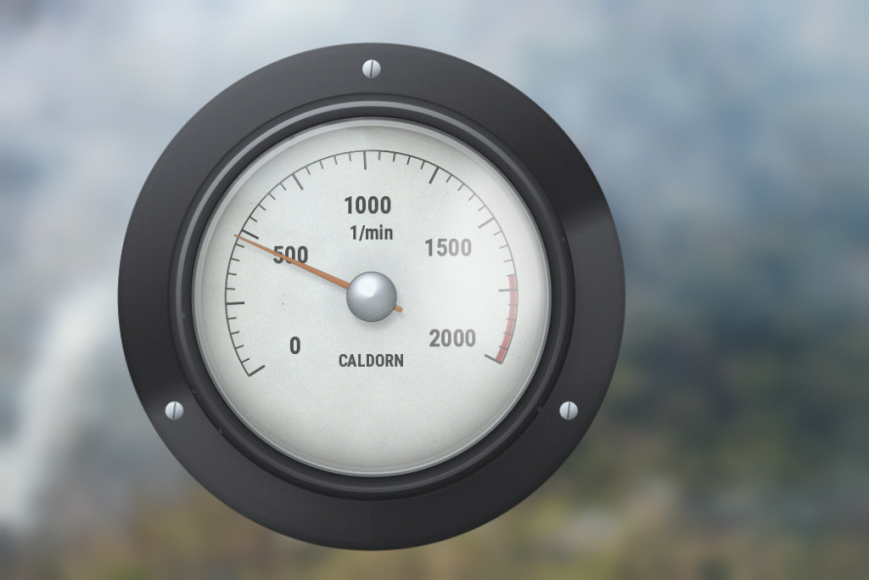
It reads **475** rpm
